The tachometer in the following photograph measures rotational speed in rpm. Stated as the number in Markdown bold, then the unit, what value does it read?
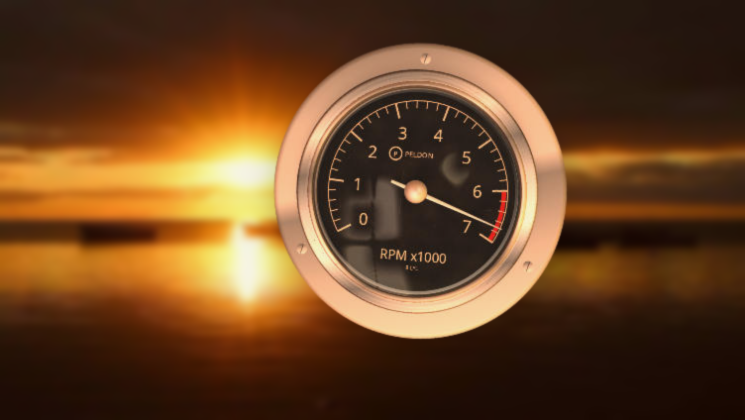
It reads **6700** rpm
